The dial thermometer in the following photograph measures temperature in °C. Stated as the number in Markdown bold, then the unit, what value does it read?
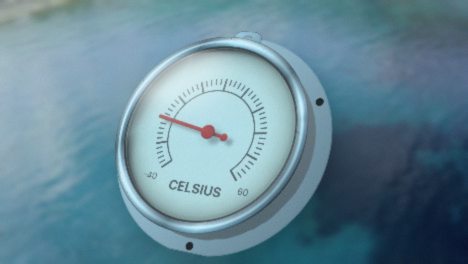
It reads **-20** °C
